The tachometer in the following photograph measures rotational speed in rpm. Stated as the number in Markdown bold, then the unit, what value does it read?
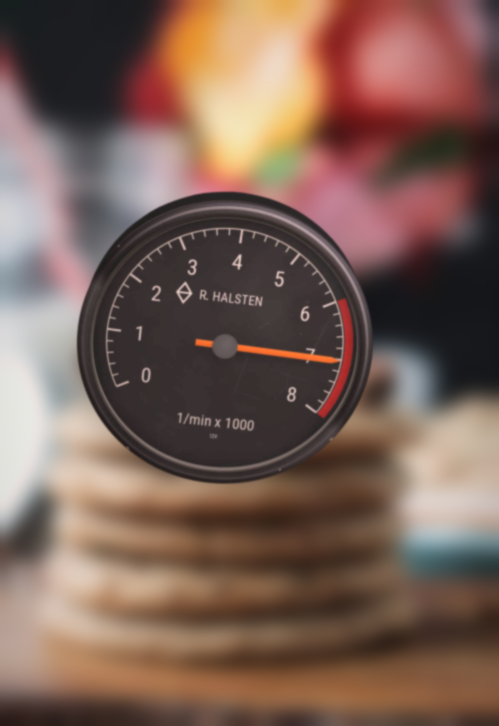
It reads **7000** rpm
